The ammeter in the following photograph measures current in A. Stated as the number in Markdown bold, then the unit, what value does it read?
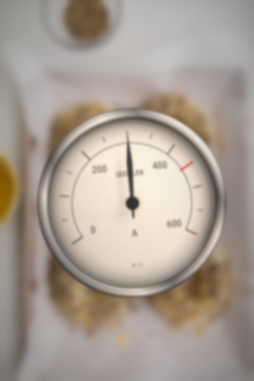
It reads **300** A
